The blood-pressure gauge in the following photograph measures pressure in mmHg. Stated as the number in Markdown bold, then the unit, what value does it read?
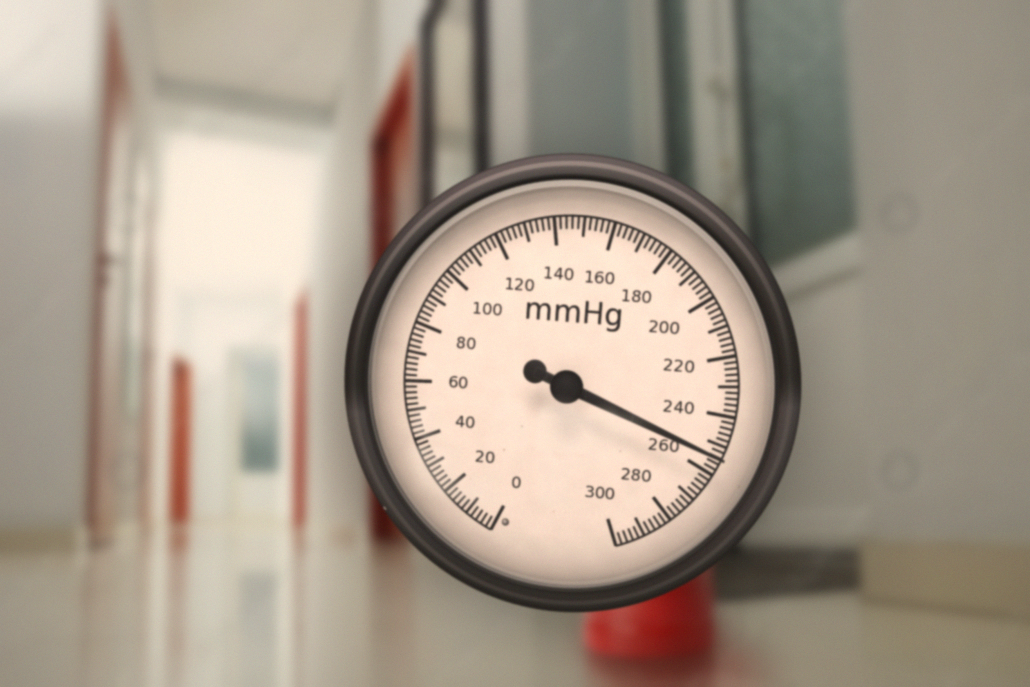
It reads **254** mmHg
